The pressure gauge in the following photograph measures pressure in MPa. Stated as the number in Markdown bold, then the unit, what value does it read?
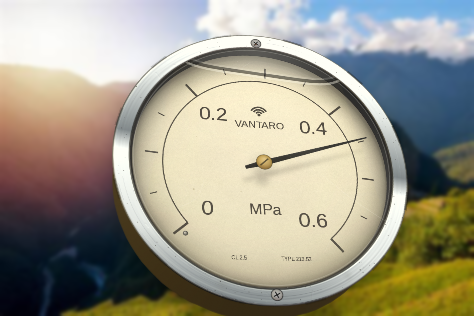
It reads **0.45** MPa
